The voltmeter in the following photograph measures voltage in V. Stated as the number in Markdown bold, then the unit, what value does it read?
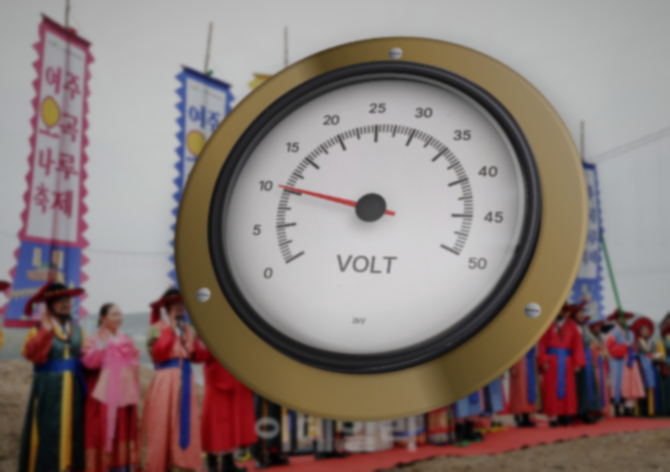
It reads **10** V
